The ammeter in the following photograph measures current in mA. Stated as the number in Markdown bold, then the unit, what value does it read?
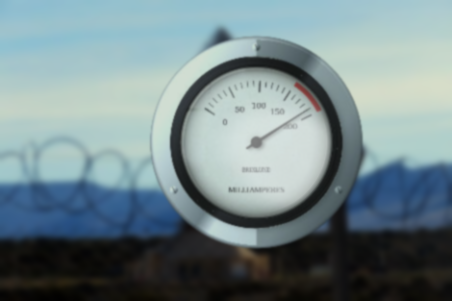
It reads **190** mA
